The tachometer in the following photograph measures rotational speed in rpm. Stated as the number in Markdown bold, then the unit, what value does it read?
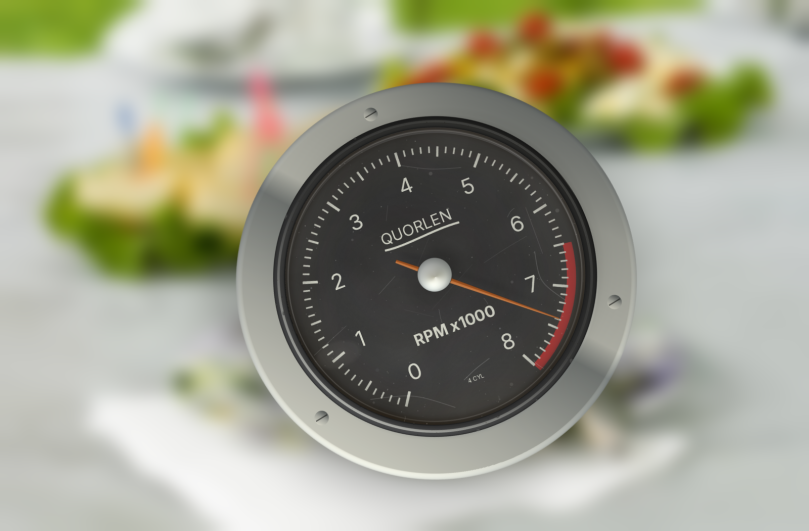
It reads **7400** rpm
